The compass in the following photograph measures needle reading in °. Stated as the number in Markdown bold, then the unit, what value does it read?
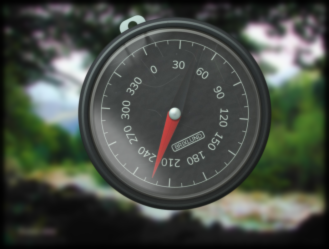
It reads **225** °
